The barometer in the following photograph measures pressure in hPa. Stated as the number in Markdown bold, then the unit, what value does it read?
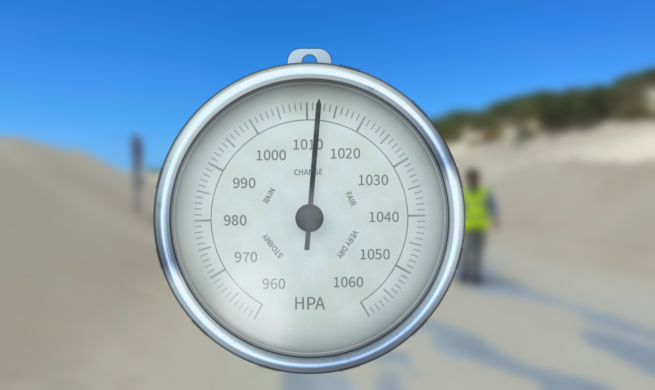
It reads **1012** hPa
